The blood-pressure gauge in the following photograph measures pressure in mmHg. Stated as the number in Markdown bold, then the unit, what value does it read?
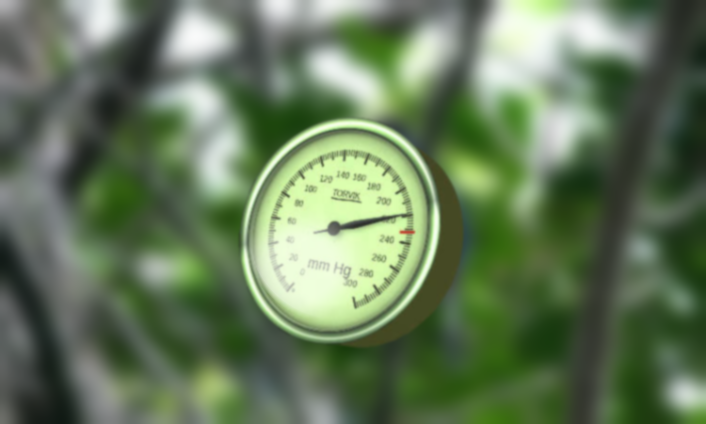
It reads **220** mmHg
